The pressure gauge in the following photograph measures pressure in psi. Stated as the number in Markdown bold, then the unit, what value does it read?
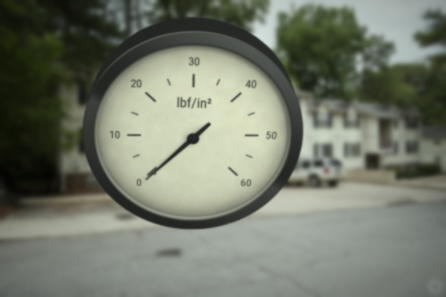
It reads **0** psi
